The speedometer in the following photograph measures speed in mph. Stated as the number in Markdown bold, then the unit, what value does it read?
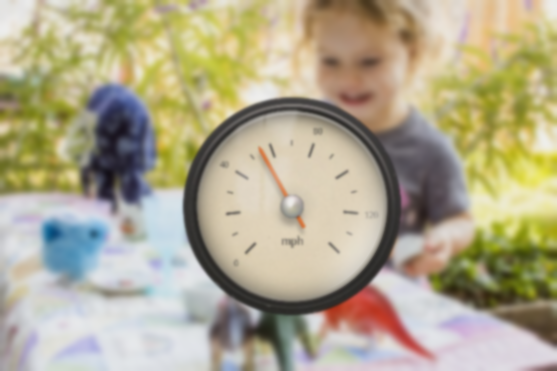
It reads **55** mph
